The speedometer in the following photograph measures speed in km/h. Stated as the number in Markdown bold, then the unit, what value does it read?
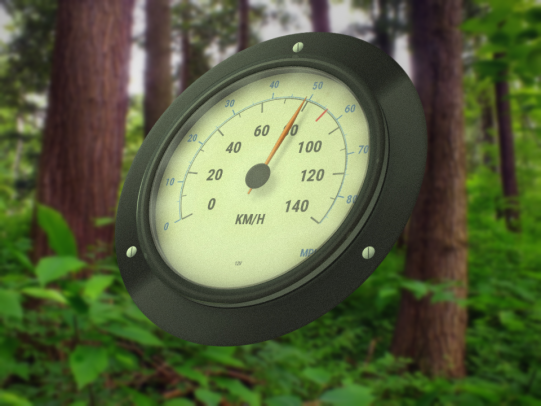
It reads **80** km/h
